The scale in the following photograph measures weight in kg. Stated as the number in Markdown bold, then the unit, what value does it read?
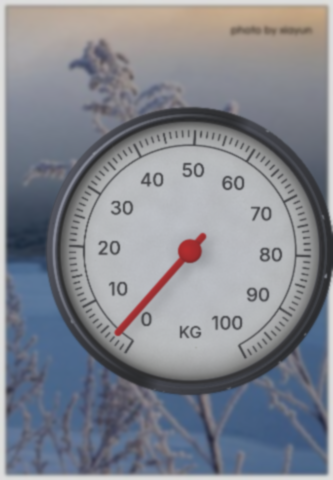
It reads **3** kg
